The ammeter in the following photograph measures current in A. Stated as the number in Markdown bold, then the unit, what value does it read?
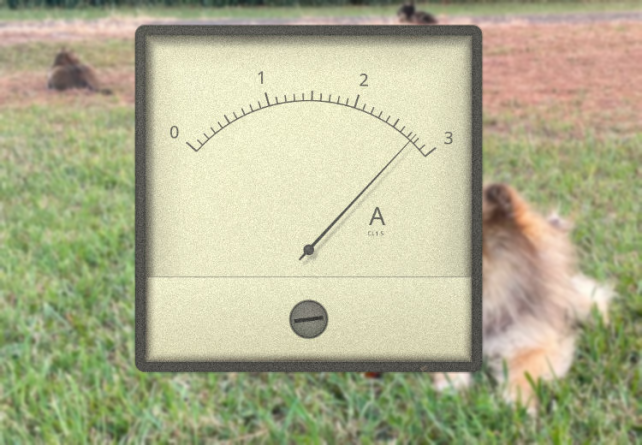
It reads **2.75** A
